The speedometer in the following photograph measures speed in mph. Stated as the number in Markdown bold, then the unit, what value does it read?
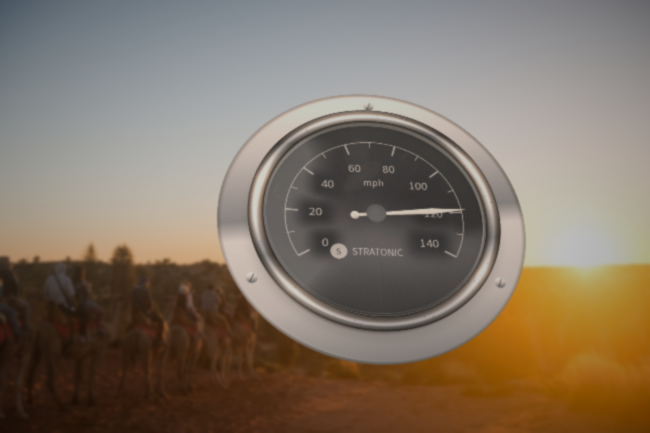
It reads **120** mph
